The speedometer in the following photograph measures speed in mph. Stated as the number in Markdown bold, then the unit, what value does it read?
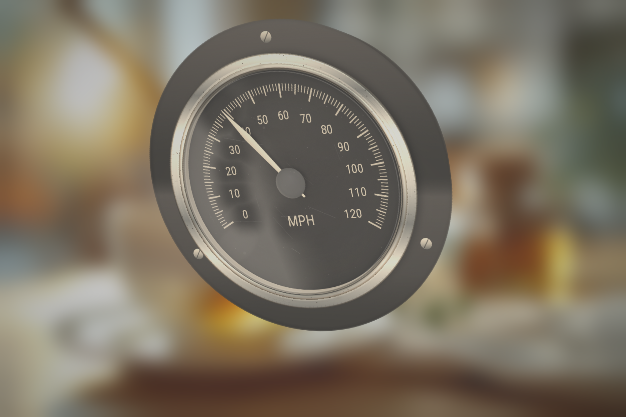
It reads **40** mph
